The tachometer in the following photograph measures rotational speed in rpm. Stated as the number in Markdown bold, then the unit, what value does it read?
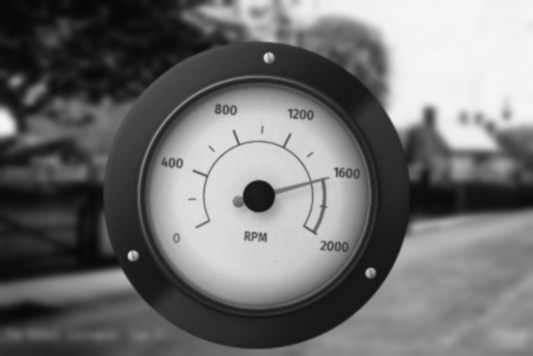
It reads **1600** rpm
